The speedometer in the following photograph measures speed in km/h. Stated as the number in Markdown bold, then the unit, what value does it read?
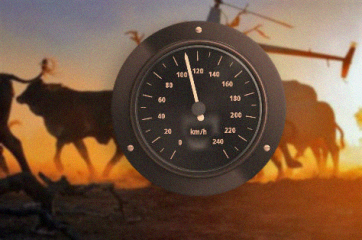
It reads **110** km/h
